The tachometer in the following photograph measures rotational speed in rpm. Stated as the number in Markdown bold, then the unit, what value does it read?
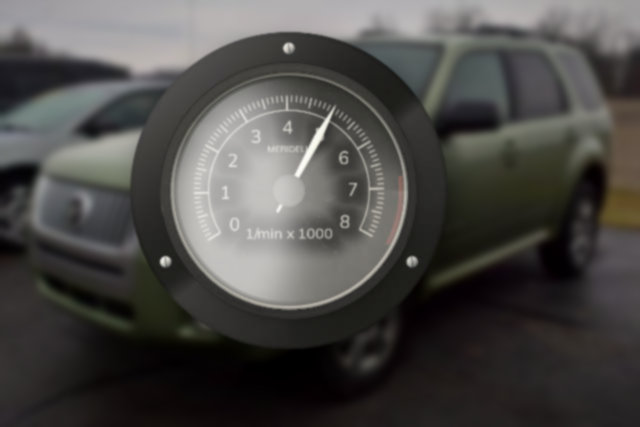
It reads **5000** rpm
